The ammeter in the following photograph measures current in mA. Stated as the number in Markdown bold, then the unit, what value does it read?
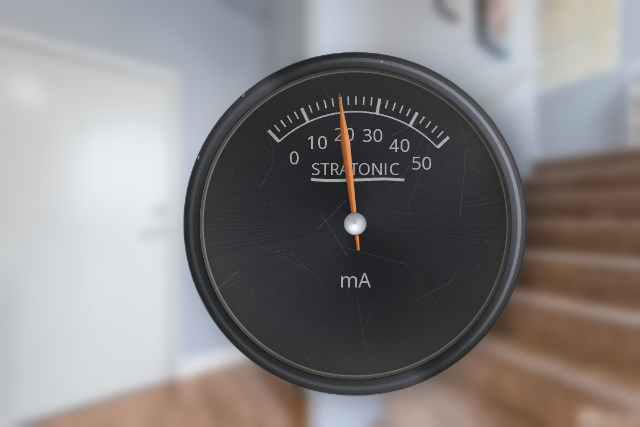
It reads **20** mA
